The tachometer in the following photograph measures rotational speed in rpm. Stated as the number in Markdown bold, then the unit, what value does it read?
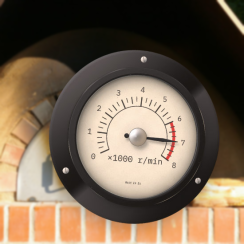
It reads **7000** rpm
